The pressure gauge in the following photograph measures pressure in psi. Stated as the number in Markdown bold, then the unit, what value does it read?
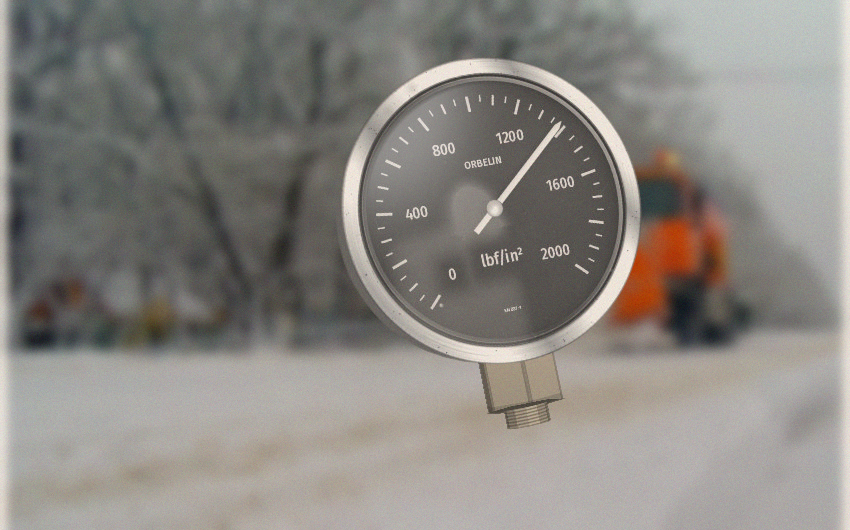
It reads **1375** psi
